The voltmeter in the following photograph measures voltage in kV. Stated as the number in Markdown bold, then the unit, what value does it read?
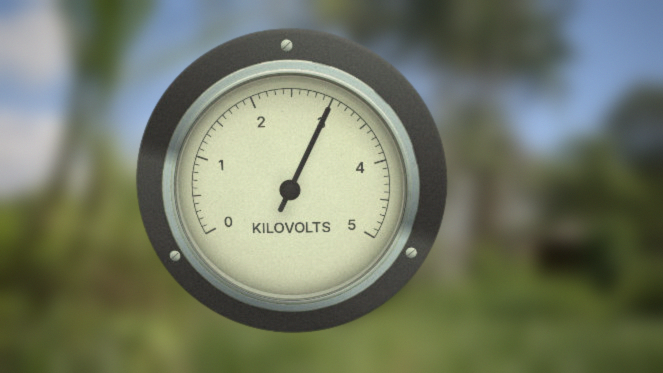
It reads **3** kV
